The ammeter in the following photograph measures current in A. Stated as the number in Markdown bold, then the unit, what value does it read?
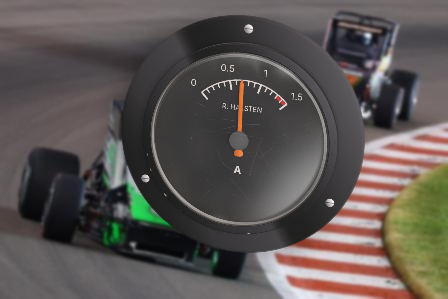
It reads **0.7** A
